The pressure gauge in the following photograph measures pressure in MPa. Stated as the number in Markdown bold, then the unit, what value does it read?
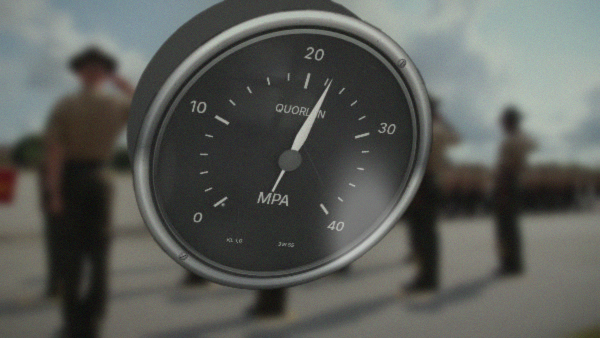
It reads **22** MPa
